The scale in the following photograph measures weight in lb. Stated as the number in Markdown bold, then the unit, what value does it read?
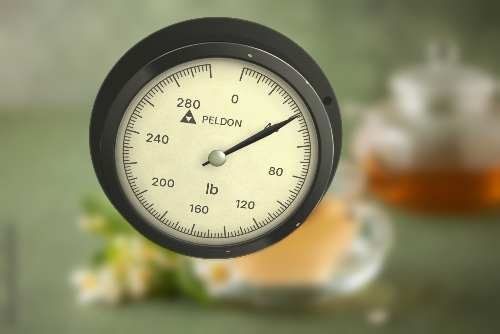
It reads **40** lb
